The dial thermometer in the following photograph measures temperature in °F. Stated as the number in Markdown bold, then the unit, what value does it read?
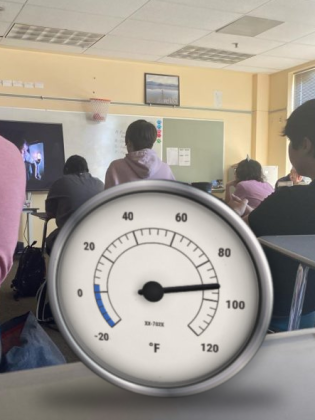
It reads **92** °F
